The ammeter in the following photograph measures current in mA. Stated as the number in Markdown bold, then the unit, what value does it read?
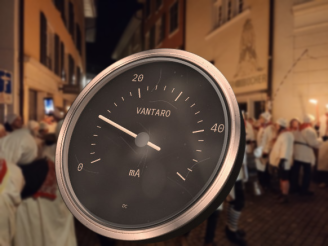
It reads **10** mA
